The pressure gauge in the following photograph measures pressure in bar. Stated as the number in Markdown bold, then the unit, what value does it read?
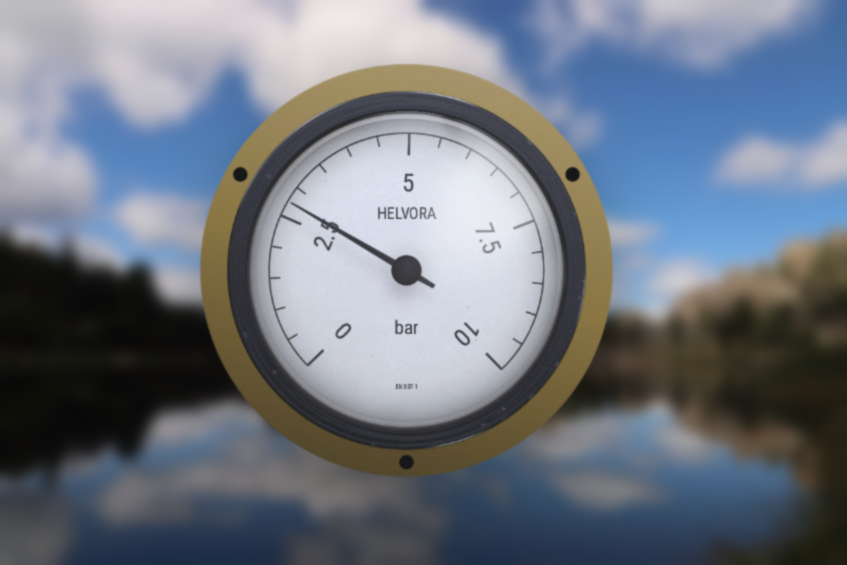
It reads **2.75** bar
